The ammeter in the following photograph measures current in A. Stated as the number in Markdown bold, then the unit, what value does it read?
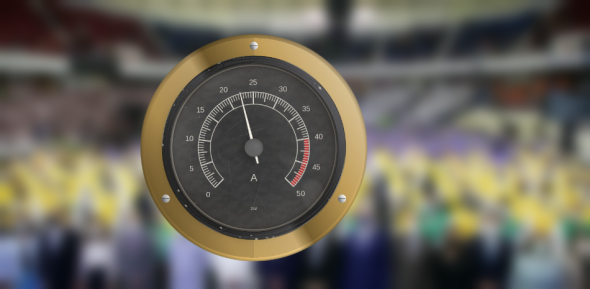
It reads **22.5** A
